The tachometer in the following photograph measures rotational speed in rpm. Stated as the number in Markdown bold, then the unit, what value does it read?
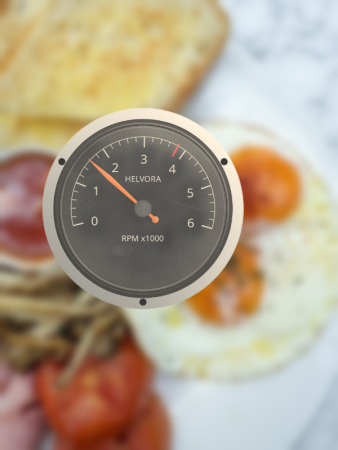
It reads **1600** rpm
